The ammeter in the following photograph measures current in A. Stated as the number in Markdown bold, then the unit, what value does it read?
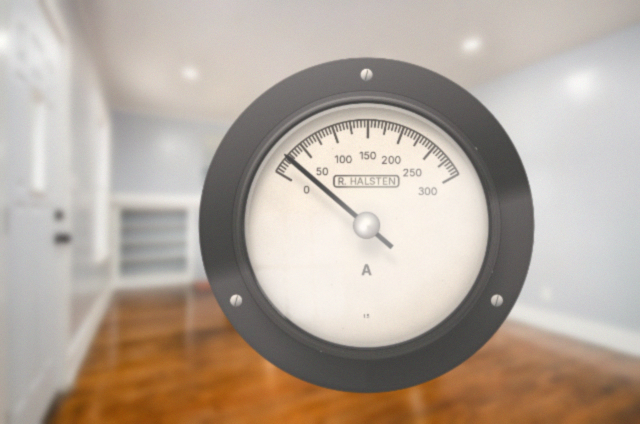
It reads **25** A
